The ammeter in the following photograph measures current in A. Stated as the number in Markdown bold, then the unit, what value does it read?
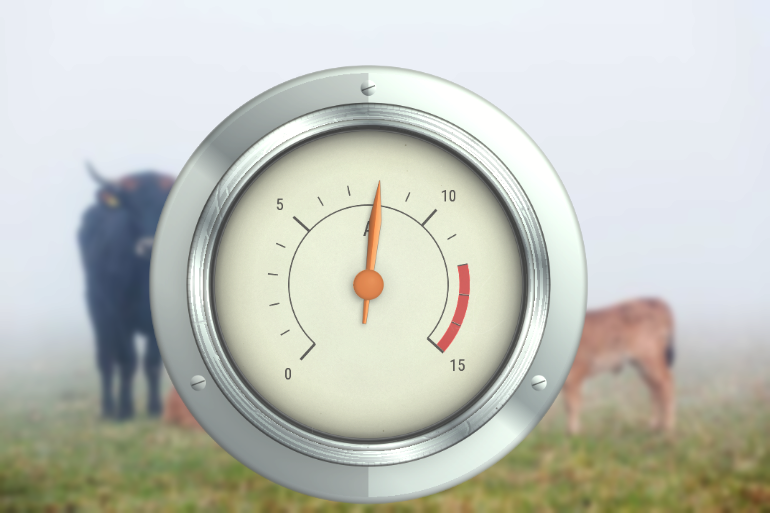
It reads **8** A
